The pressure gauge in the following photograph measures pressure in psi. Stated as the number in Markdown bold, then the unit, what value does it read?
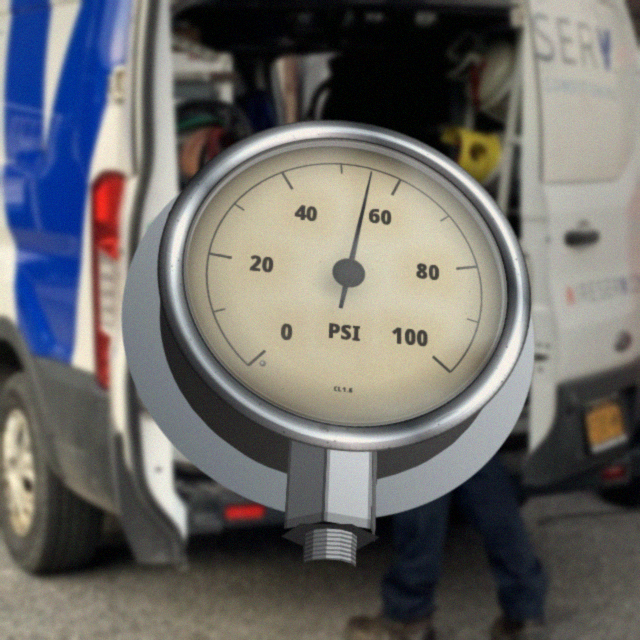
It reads **55** psi
